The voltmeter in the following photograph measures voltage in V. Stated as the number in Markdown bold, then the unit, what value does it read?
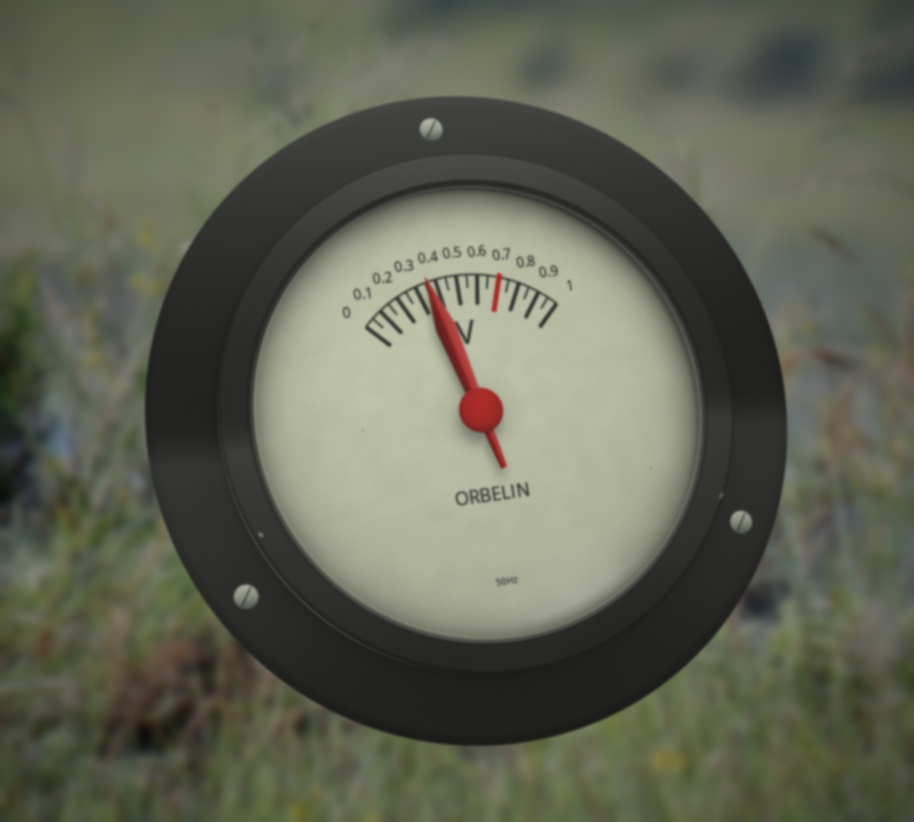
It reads **0.35** V
